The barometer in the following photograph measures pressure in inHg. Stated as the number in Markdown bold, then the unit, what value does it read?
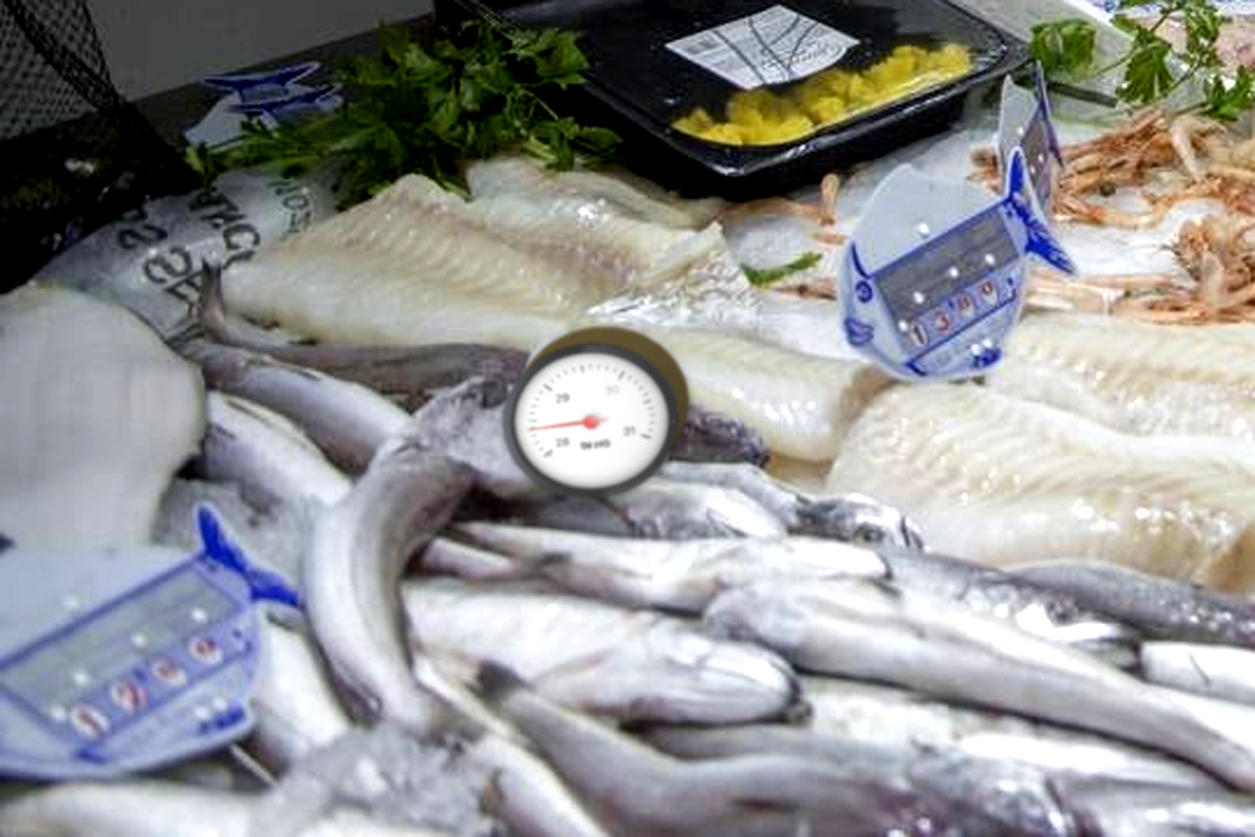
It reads **28.4** inHg
